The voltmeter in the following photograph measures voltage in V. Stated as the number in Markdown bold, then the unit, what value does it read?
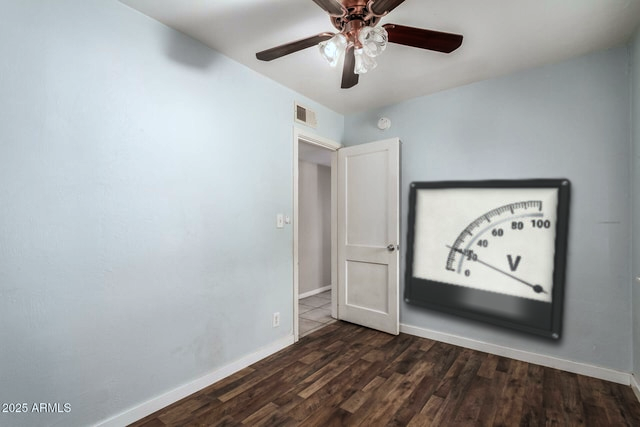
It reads **20** V
